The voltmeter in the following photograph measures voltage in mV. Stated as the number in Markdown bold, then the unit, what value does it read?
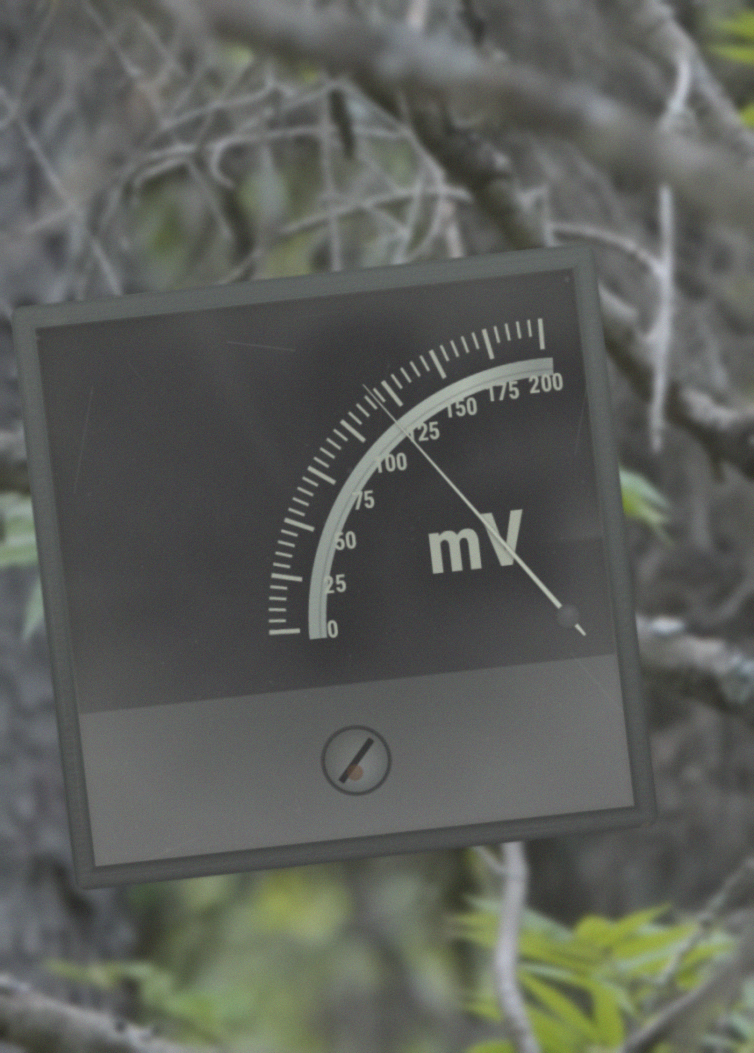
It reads **117.5** mV
